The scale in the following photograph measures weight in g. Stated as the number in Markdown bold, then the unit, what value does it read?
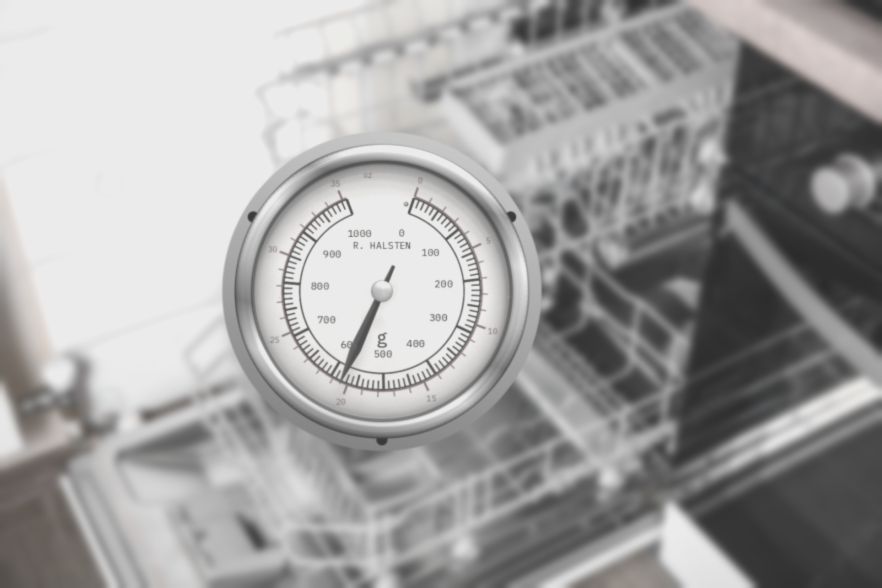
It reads **580** g
